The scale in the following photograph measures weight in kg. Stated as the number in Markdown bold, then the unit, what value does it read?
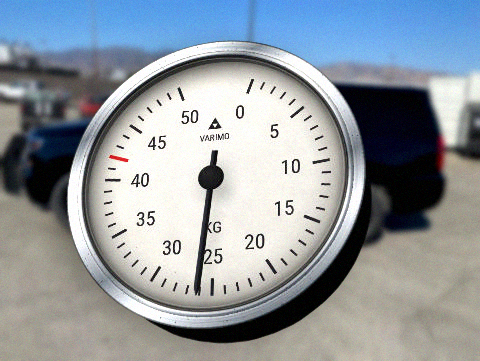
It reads **26** kg
